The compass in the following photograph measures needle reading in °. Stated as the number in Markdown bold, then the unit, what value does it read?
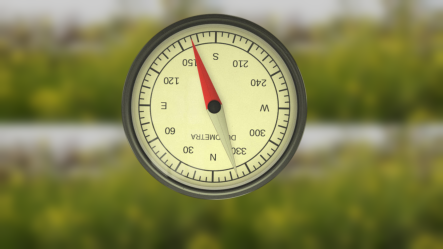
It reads **160** °
